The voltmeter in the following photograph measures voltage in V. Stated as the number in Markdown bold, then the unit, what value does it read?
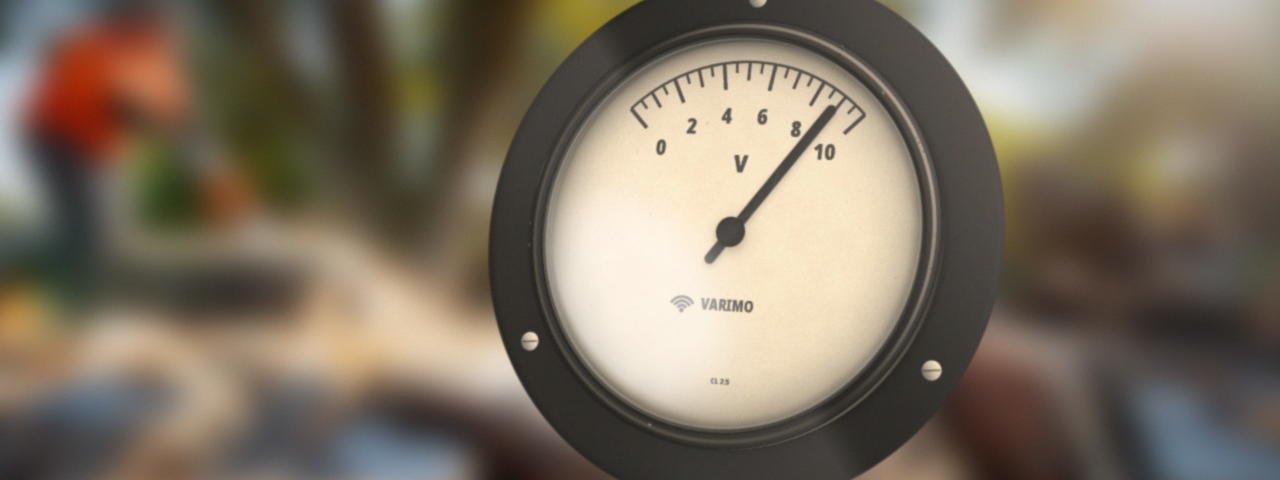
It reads **9** V
